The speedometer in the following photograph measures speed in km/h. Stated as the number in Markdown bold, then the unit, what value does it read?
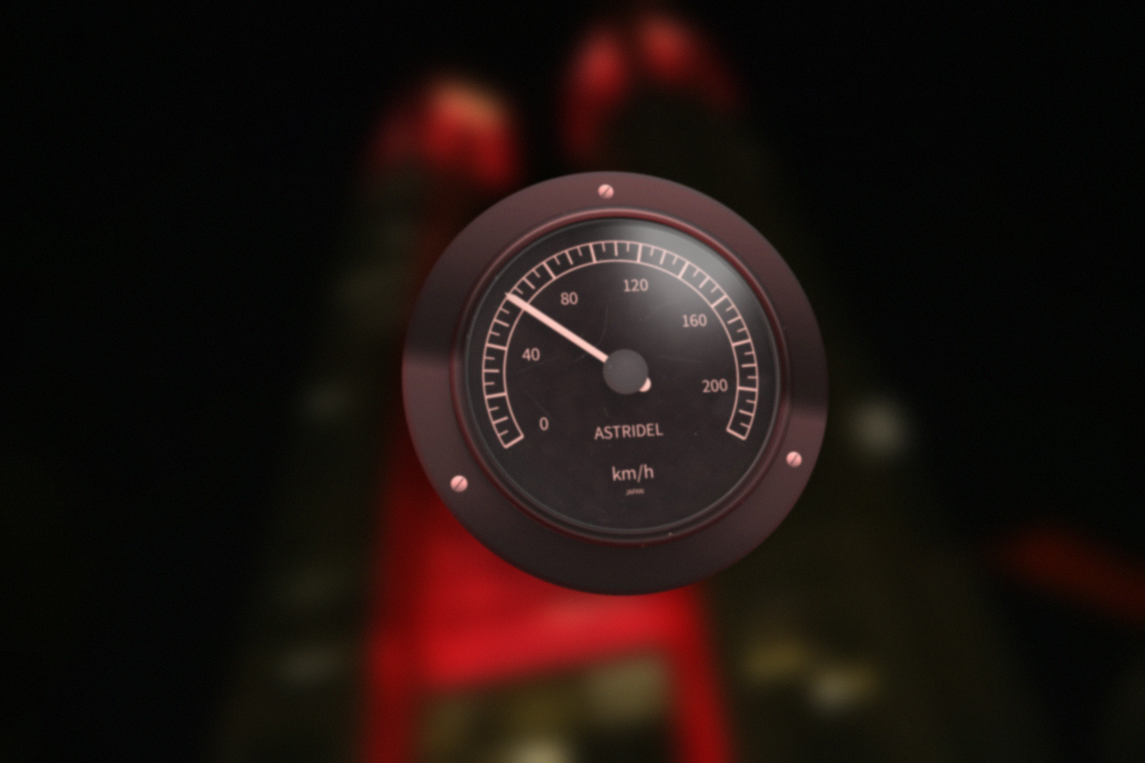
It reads **60** km/h
